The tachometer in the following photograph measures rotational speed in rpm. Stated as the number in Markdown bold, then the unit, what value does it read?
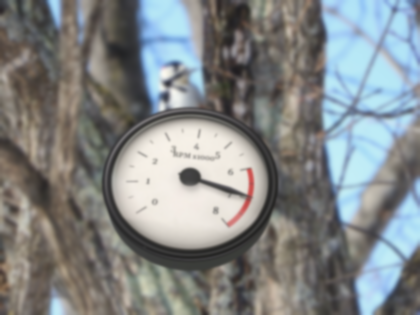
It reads **7000** rpm
